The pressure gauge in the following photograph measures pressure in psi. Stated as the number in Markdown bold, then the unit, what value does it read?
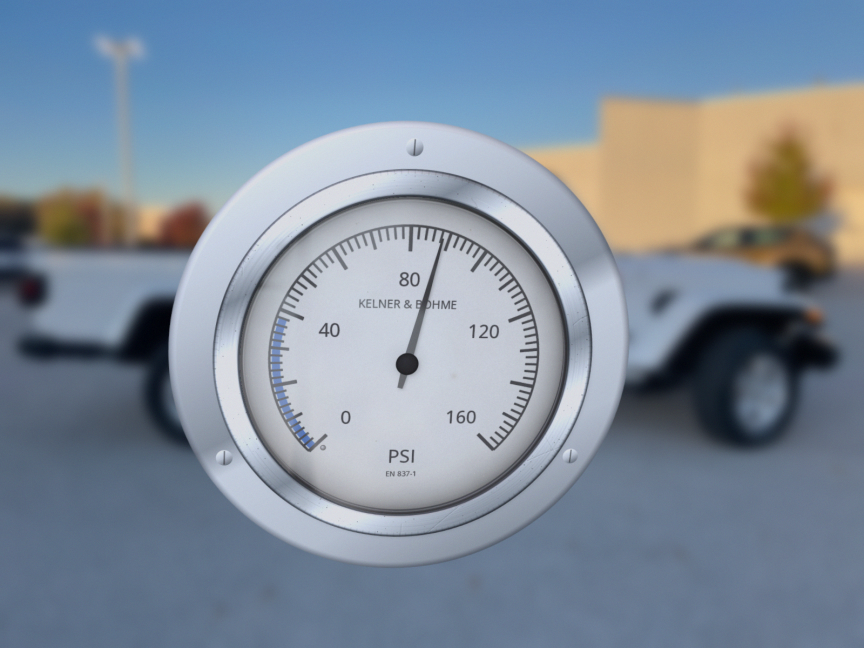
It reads **88** psi
